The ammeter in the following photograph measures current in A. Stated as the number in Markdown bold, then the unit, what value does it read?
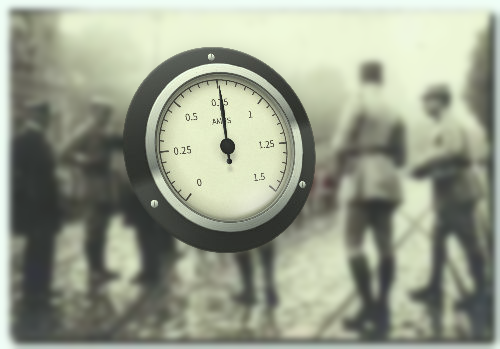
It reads **0.75** A
